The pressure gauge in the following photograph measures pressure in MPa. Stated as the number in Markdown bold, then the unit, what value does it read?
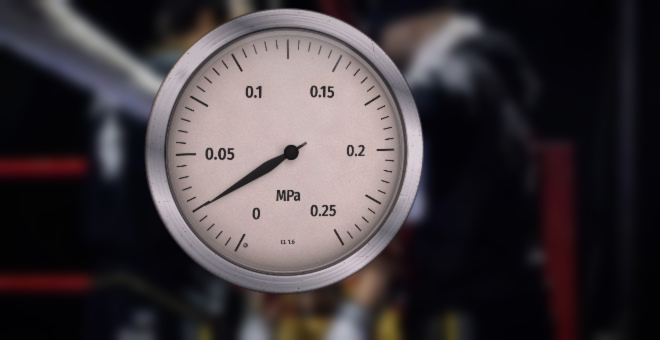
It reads **0.025** MPa
